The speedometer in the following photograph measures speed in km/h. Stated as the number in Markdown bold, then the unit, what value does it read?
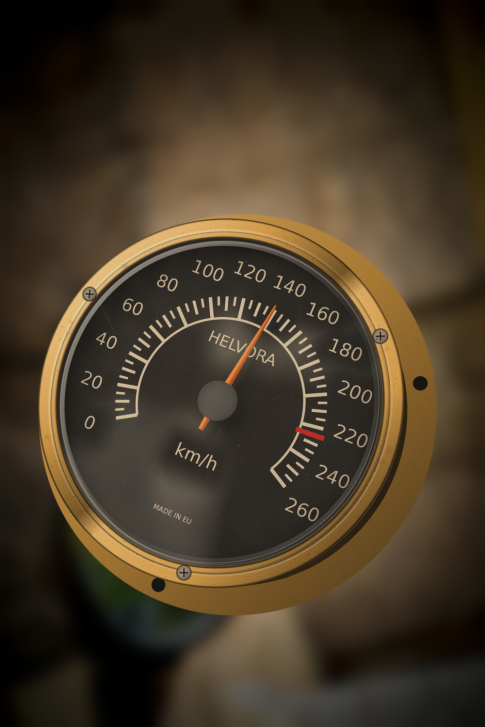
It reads **140** km/h
